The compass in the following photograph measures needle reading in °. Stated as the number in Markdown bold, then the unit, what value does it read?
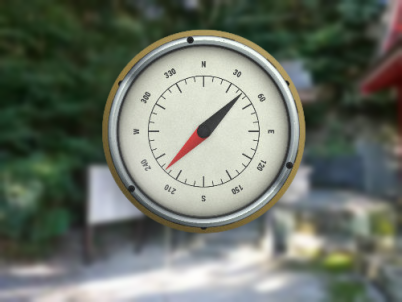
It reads **225** °
